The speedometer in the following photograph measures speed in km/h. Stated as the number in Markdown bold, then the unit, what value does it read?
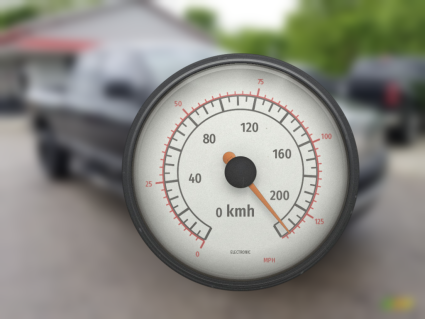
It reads **215** km/h
